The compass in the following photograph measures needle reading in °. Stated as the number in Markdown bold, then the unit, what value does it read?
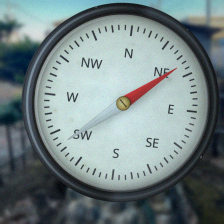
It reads **50** °
